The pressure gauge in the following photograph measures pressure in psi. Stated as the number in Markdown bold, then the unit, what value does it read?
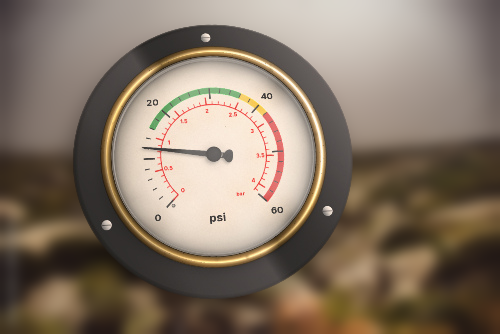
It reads **12** psi
